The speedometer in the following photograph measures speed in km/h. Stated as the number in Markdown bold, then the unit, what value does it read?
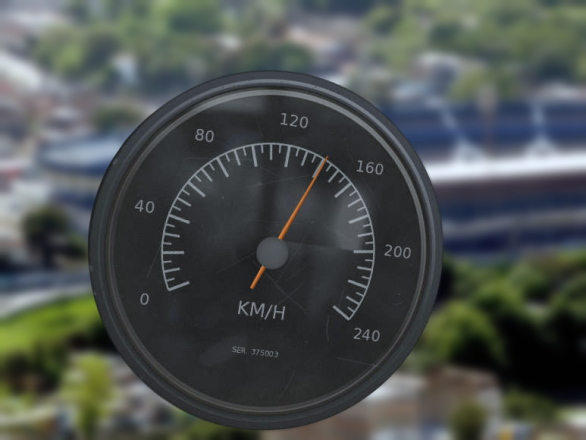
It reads **140** km/h
